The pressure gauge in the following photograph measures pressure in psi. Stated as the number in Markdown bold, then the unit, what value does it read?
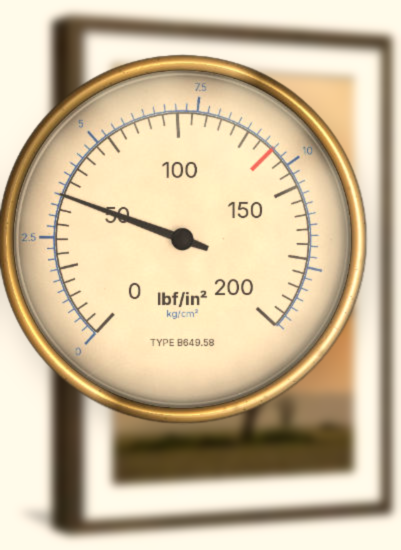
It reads **50** psi
